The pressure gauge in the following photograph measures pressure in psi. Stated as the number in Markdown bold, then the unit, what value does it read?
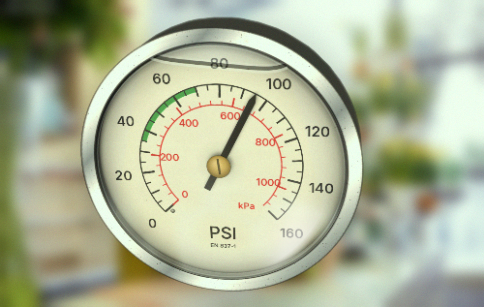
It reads **95** psi
